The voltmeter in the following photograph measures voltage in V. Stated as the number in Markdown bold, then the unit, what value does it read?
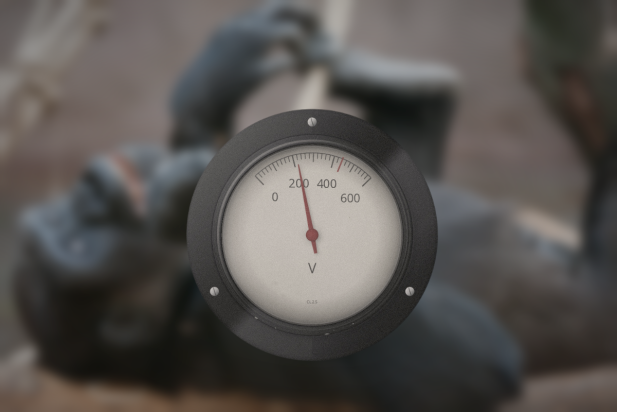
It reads **220** V
